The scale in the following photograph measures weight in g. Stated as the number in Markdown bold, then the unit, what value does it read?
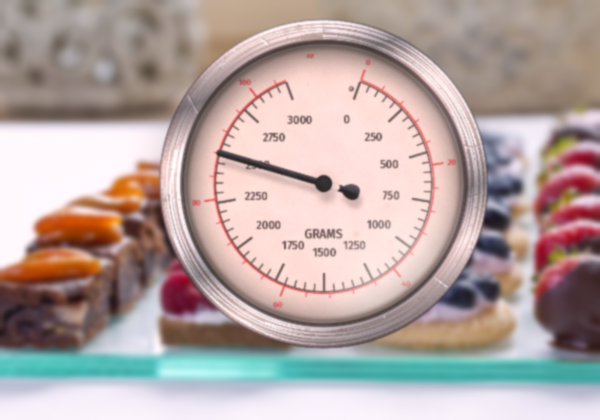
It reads **2500** g
